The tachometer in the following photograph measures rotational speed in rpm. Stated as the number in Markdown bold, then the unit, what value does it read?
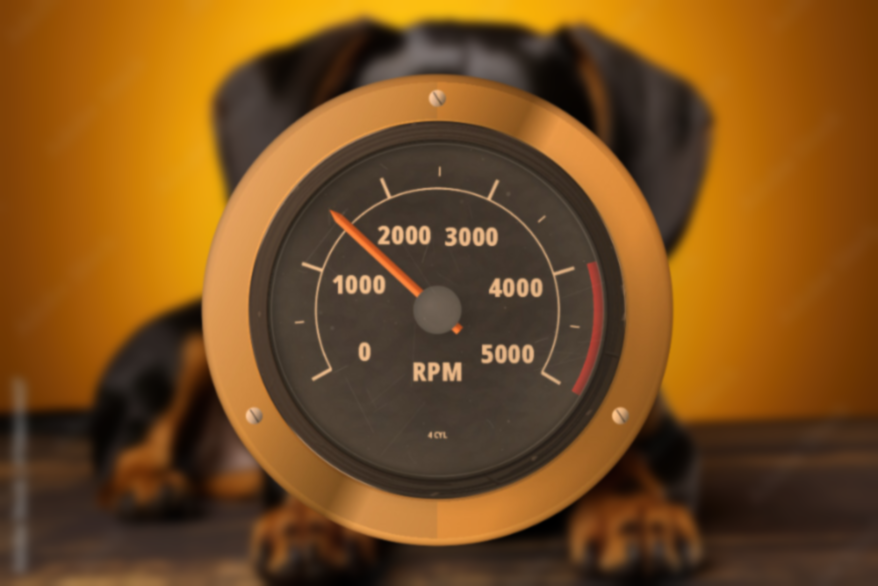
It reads **1500** rpm
